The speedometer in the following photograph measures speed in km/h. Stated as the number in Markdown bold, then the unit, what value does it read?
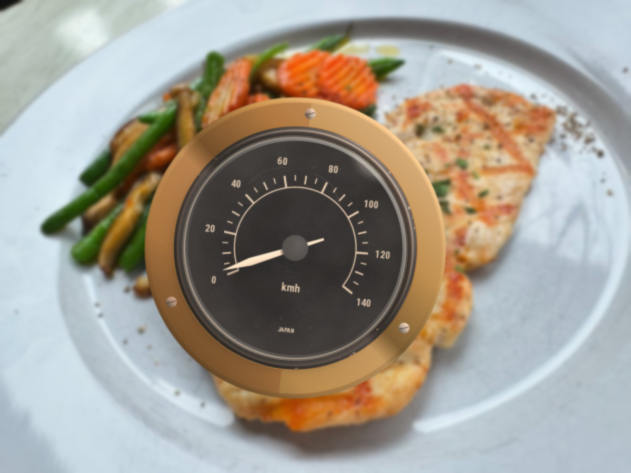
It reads **2.5** km/h
